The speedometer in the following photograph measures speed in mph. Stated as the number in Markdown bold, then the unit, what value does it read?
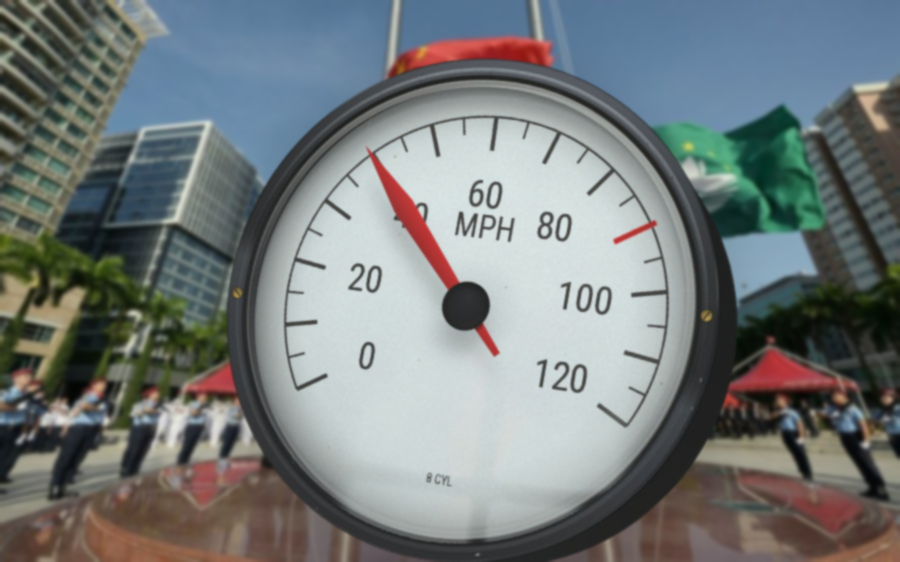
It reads **40** mph
